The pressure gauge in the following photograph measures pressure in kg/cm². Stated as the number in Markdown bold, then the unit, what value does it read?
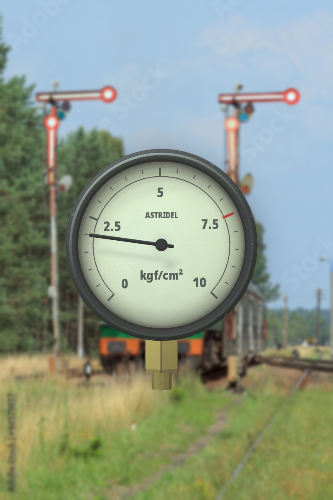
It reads **2** kg/cm²
